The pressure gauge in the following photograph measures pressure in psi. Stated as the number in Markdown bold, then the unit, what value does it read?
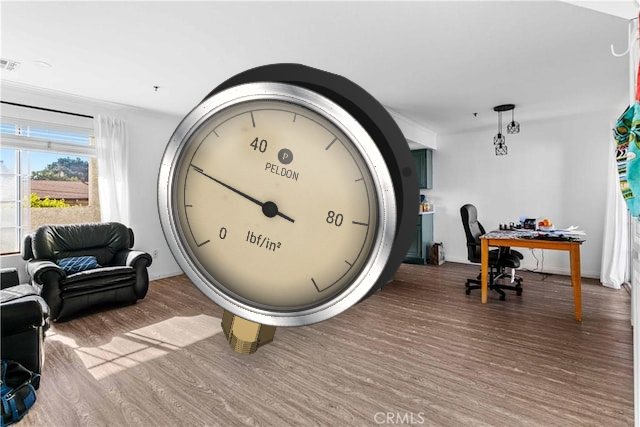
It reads **20** psi
